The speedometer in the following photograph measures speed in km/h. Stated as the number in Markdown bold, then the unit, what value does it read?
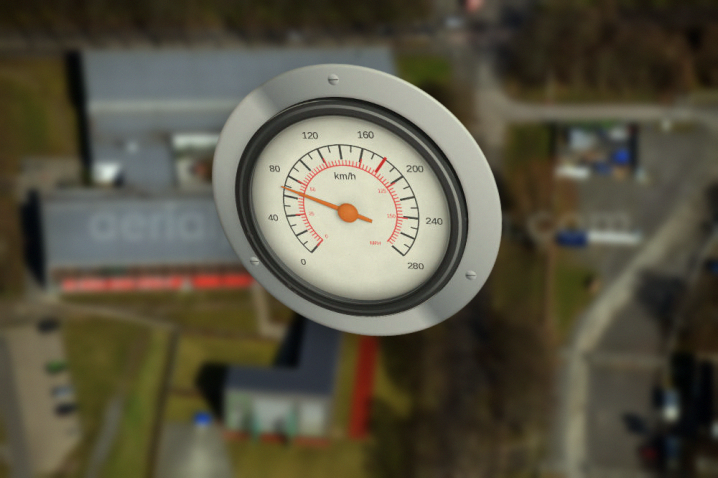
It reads **70** km/h
